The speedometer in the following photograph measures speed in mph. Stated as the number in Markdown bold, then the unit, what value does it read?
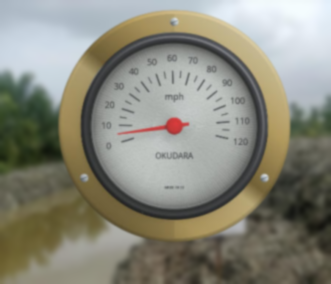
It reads **5** mph
